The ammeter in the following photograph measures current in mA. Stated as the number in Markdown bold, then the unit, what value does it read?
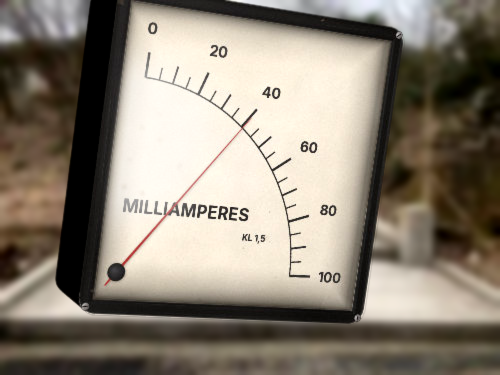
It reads **40** mA
